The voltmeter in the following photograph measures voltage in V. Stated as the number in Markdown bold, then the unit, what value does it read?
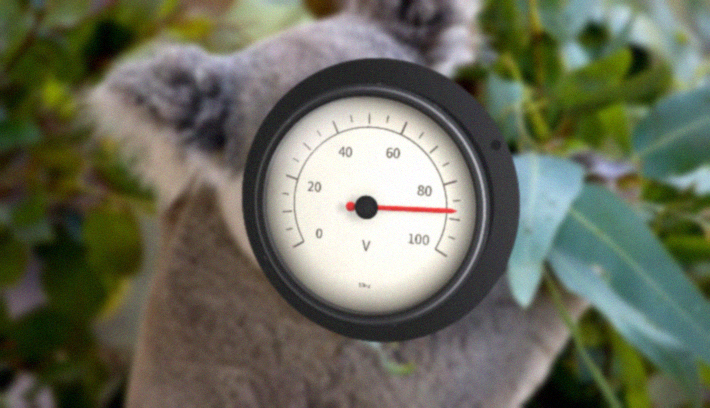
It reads **87.5** V
